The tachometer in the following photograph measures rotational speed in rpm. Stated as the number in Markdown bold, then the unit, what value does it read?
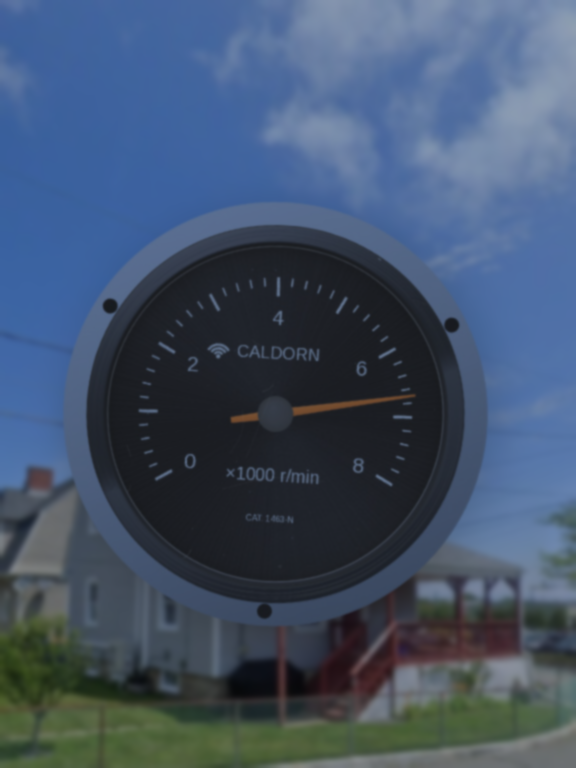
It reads **6700** rpm
